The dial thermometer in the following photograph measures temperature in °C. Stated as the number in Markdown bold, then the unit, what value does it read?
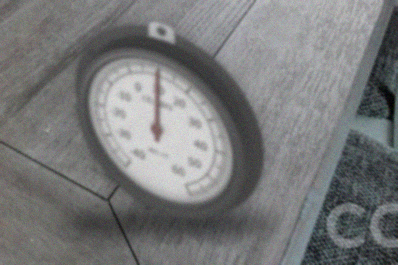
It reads **10** °C
